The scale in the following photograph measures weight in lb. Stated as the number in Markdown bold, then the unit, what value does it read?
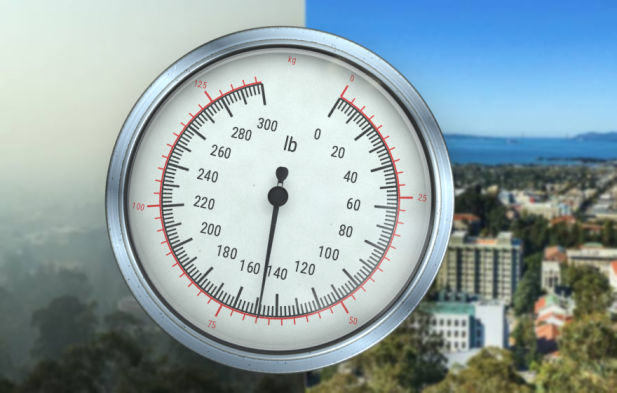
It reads **148** lb
